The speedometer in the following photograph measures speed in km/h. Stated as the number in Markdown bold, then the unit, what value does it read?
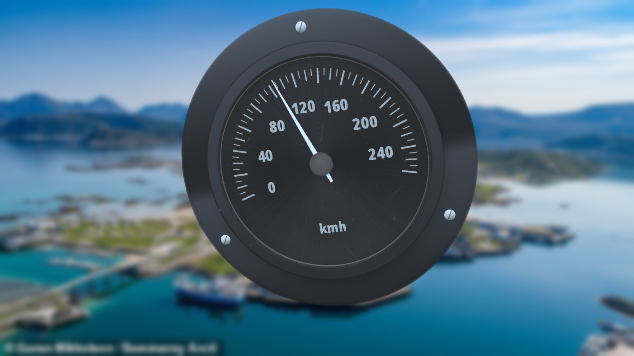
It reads **105** km/h
